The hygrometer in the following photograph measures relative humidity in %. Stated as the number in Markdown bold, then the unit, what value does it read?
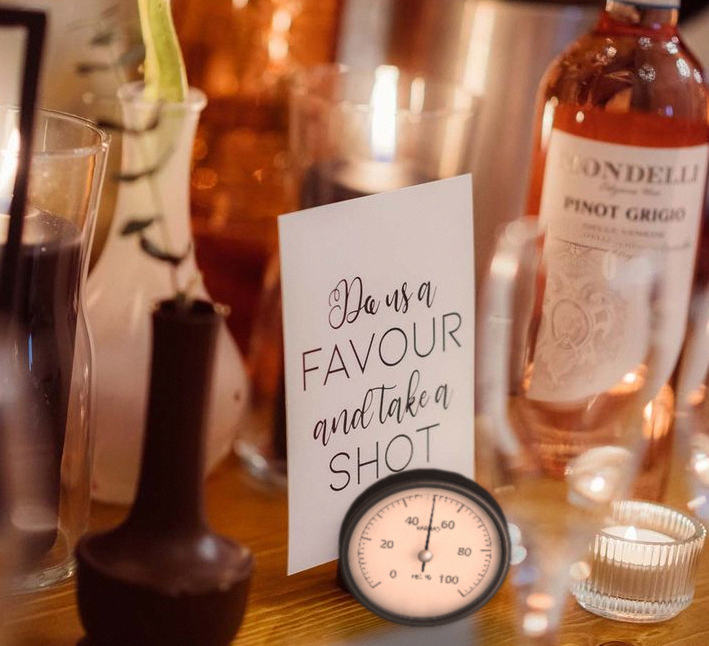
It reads **50** %
